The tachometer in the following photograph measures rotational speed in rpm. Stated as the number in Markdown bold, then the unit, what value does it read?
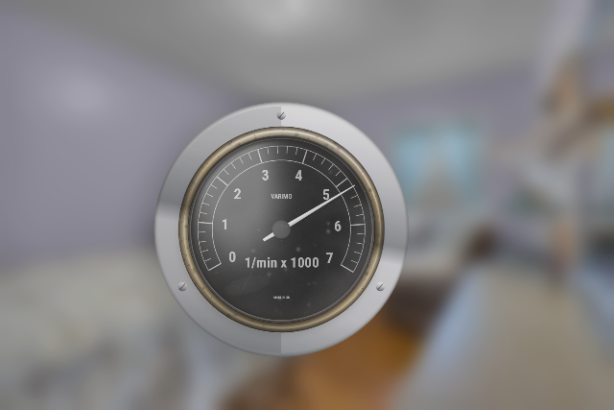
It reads **5200** rpm
